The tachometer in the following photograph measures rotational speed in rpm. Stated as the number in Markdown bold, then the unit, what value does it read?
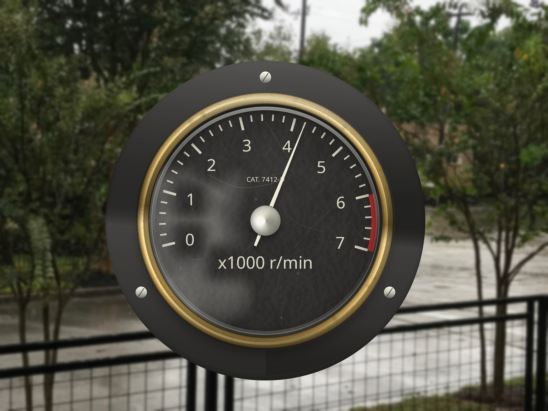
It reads **4200** rpm
